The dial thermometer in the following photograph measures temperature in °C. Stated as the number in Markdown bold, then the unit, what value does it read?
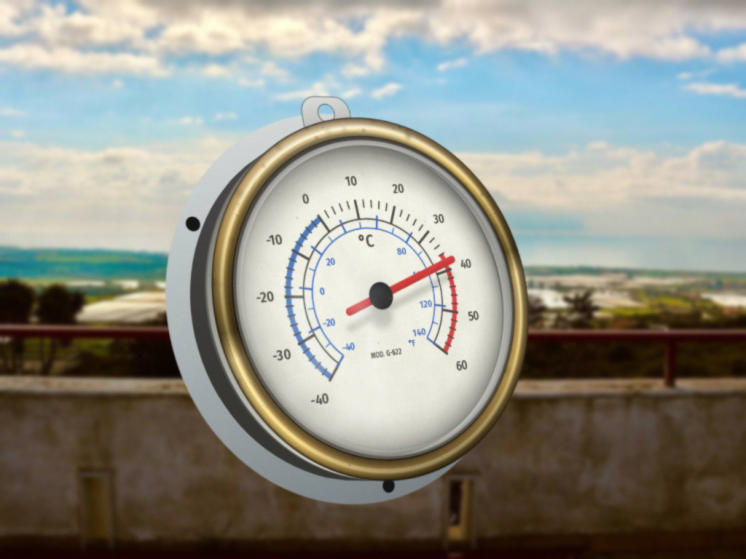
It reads **38** °C
